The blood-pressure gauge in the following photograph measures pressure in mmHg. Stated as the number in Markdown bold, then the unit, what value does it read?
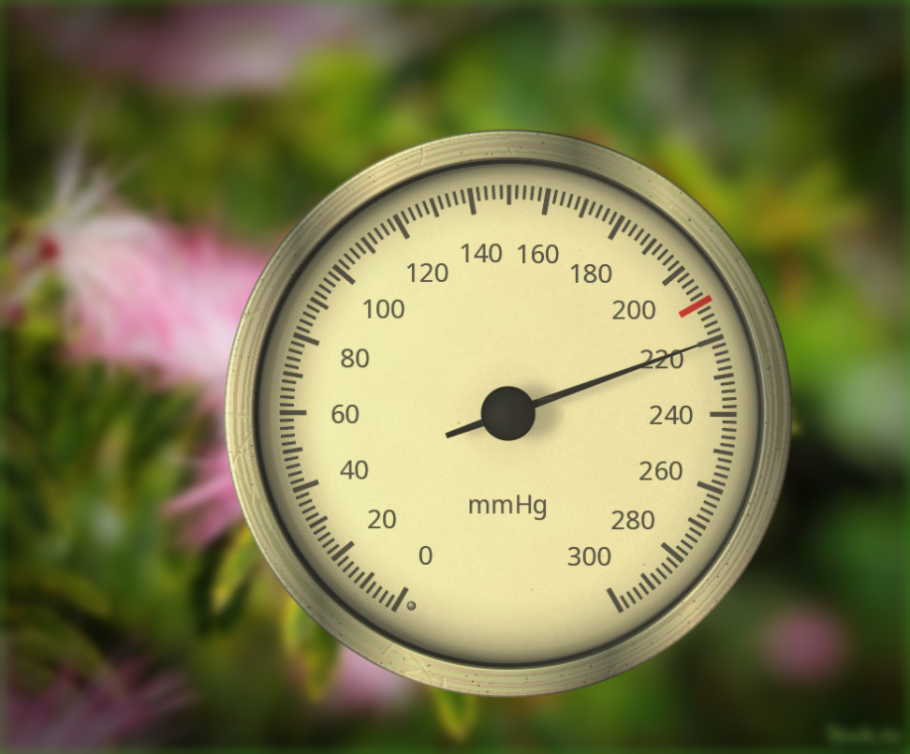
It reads **220** mmHg
